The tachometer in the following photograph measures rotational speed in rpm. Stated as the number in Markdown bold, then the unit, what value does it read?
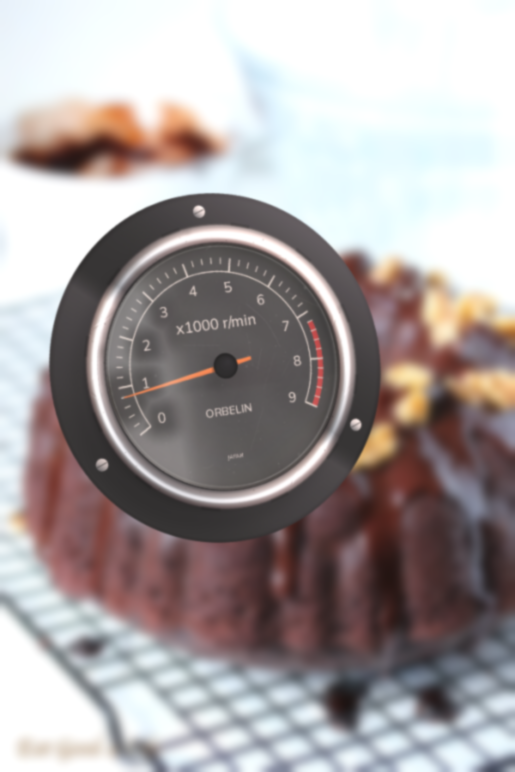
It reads **800** rpm
